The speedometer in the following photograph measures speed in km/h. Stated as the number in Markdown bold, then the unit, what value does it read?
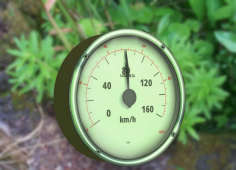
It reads **80** km/h
